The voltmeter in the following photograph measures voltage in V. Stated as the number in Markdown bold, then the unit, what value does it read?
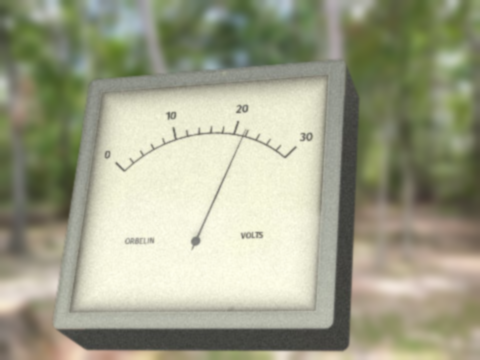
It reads **22** V
